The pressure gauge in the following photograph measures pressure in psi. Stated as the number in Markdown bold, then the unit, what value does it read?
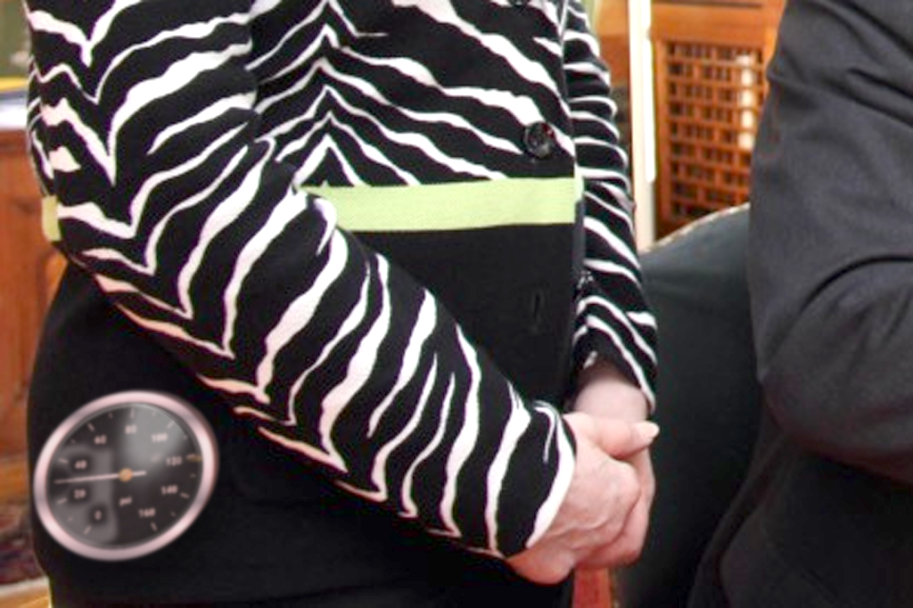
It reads **30** psi
